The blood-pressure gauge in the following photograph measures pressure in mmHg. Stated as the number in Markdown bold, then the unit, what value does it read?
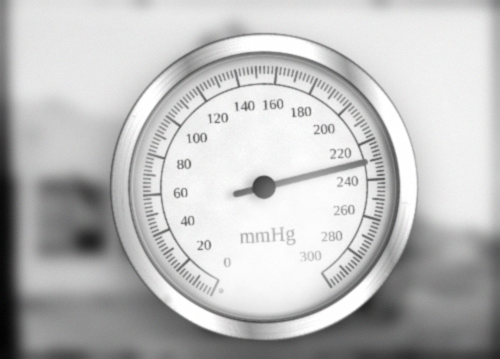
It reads **230** mmHg
